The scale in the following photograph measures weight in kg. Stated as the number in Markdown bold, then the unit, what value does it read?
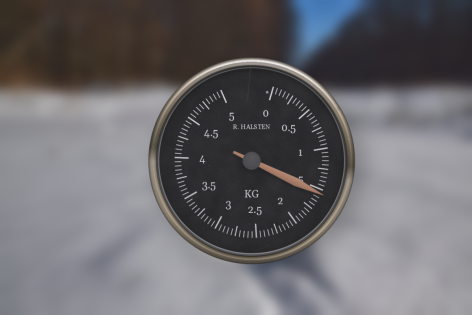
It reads **1.55** kg
